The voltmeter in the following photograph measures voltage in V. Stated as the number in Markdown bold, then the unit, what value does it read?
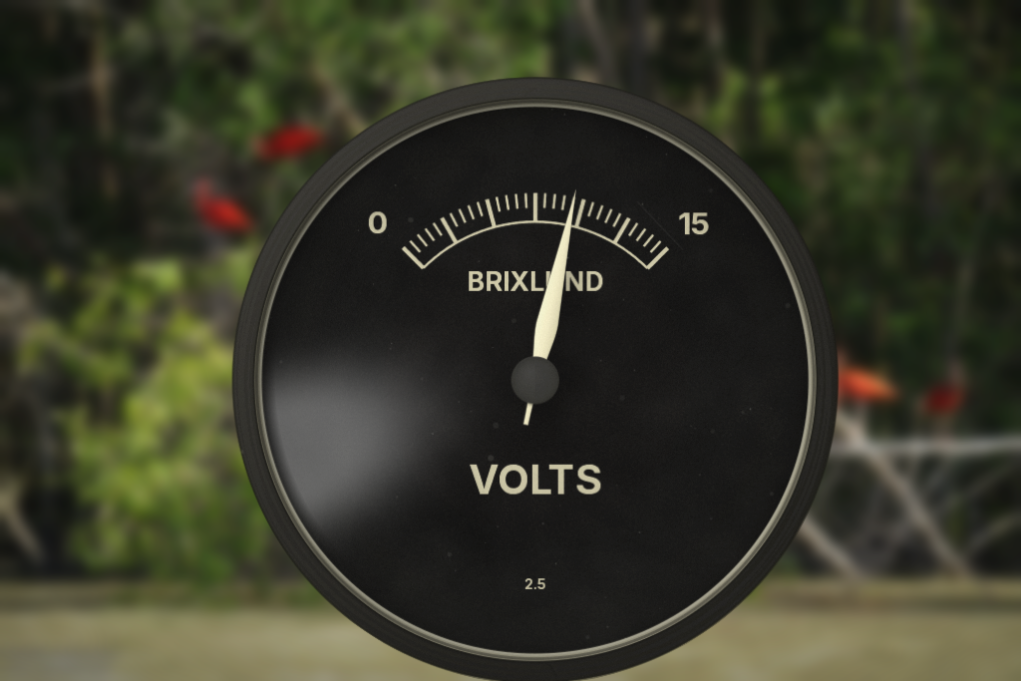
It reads **9.5** V
